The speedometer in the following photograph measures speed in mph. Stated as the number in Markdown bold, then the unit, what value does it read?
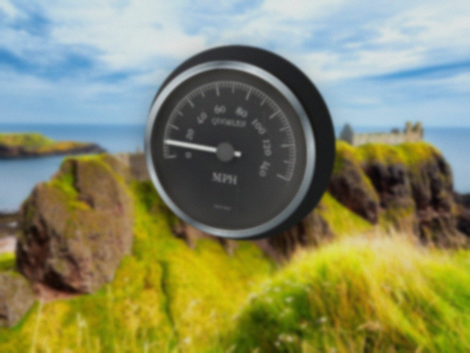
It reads **10** mph
